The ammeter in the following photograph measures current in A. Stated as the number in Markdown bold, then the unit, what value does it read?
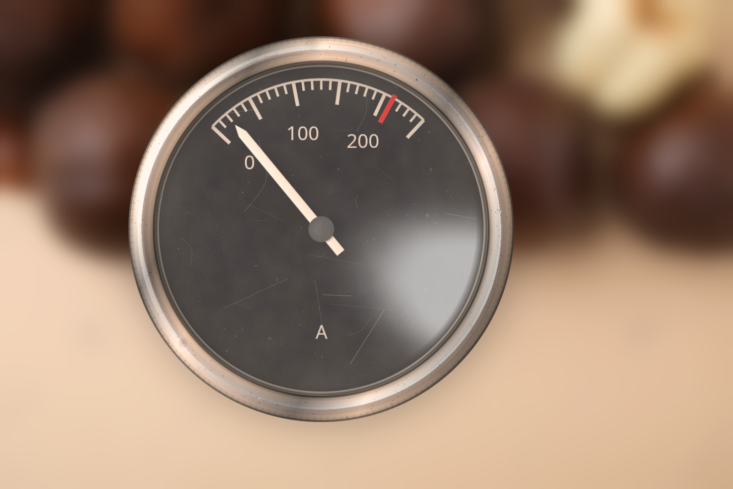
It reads **20** A
